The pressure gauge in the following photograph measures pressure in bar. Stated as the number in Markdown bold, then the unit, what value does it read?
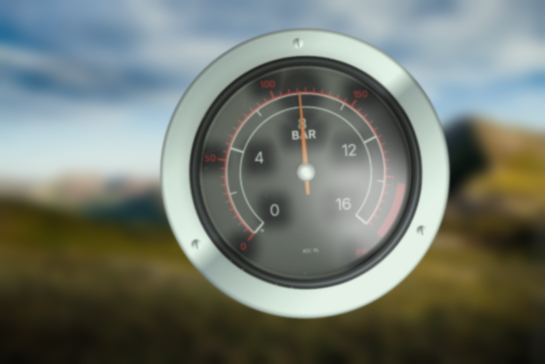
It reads **8** bar
